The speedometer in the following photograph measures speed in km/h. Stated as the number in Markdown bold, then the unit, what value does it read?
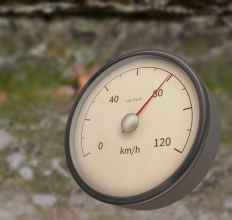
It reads **80** km/h
